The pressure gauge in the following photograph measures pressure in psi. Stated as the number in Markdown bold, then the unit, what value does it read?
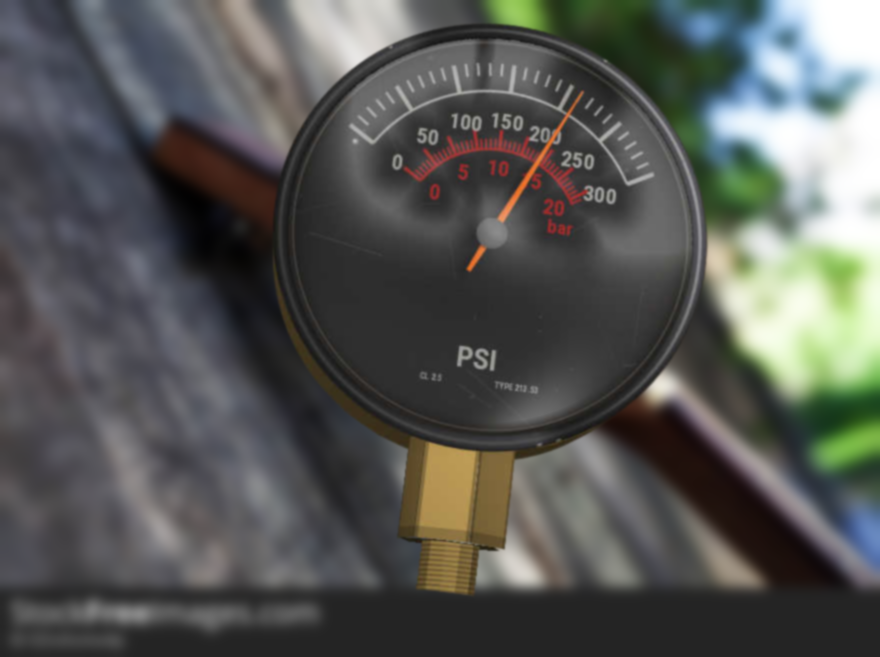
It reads **210** psi
